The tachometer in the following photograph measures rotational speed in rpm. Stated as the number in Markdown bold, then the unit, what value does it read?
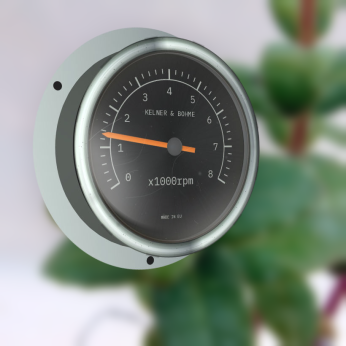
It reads **1300** rpm
